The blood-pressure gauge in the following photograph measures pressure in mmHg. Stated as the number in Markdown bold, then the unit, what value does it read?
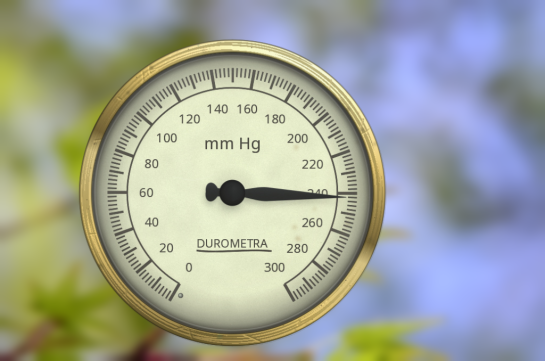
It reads **242** mmHg
